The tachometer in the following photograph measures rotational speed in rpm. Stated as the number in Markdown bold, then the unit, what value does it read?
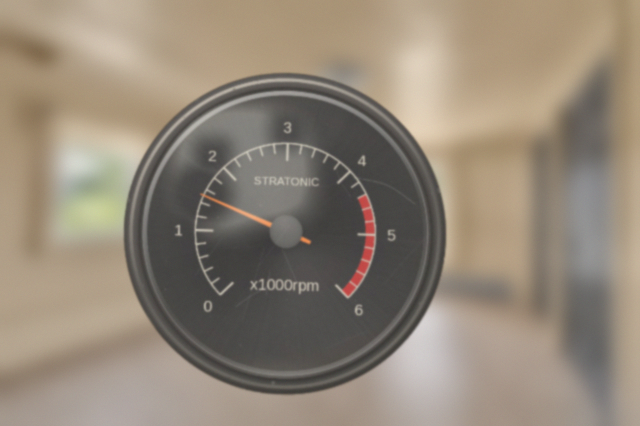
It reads **1500** rpm
